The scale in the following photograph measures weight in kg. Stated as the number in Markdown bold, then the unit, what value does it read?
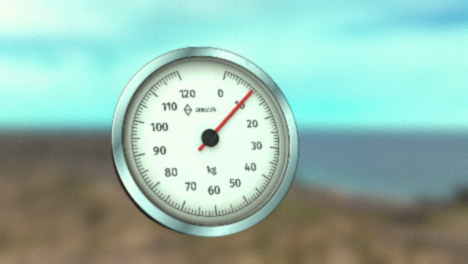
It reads **10** kg
